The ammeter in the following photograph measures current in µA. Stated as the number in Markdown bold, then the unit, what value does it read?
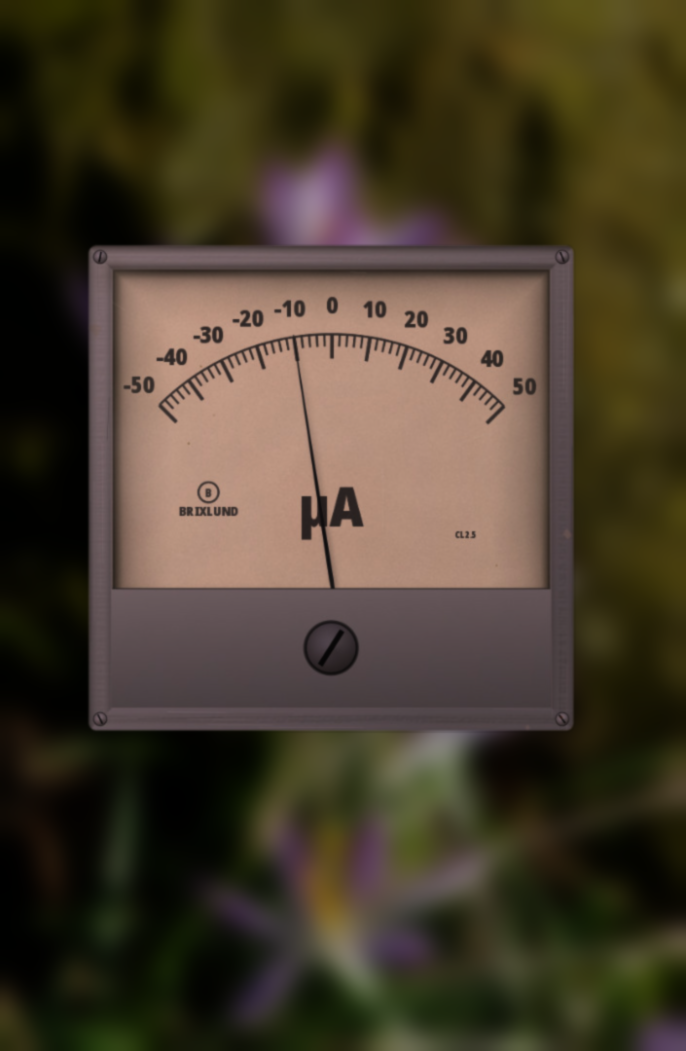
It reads **-10** µA
